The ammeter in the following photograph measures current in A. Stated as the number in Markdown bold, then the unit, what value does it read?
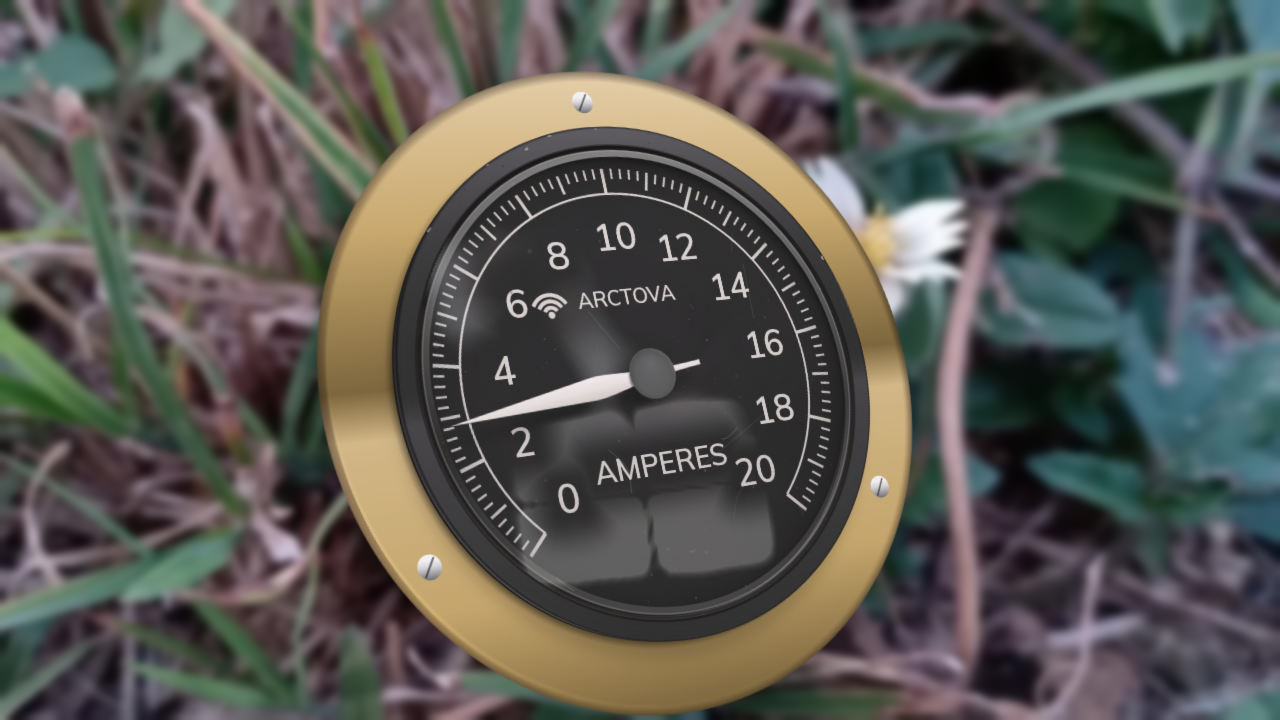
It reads **2.8** A
